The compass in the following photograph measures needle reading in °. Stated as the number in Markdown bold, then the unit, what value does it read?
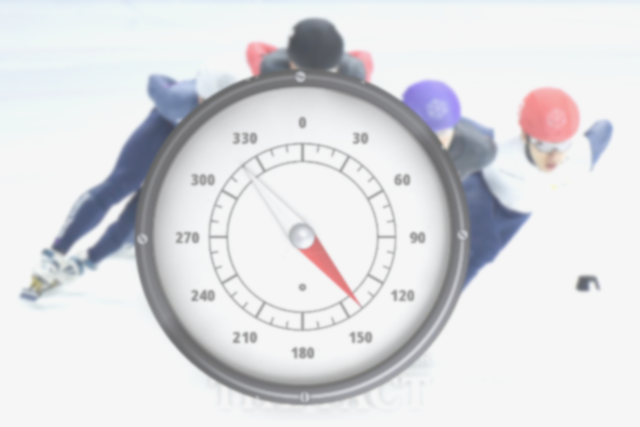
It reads **140** °
